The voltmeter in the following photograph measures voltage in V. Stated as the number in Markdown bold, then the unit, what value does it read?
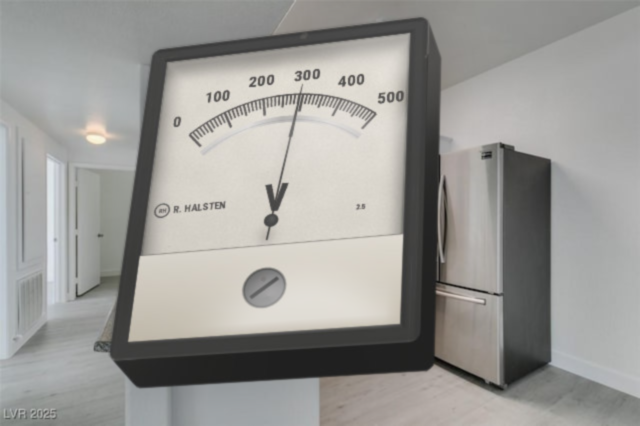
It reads **300** V
